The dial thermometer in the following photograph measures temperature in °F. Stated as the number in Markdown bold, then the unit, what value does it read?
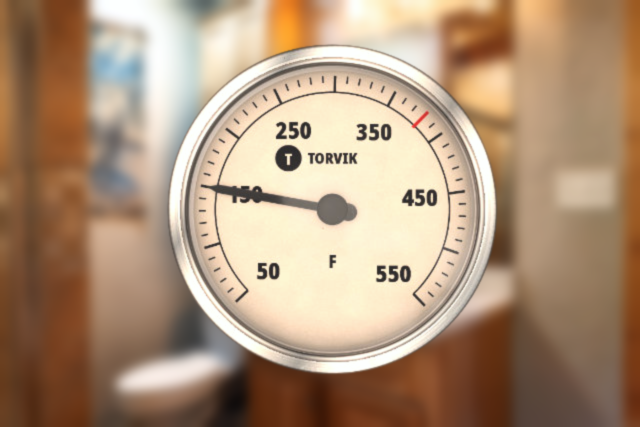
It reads **150** °F
